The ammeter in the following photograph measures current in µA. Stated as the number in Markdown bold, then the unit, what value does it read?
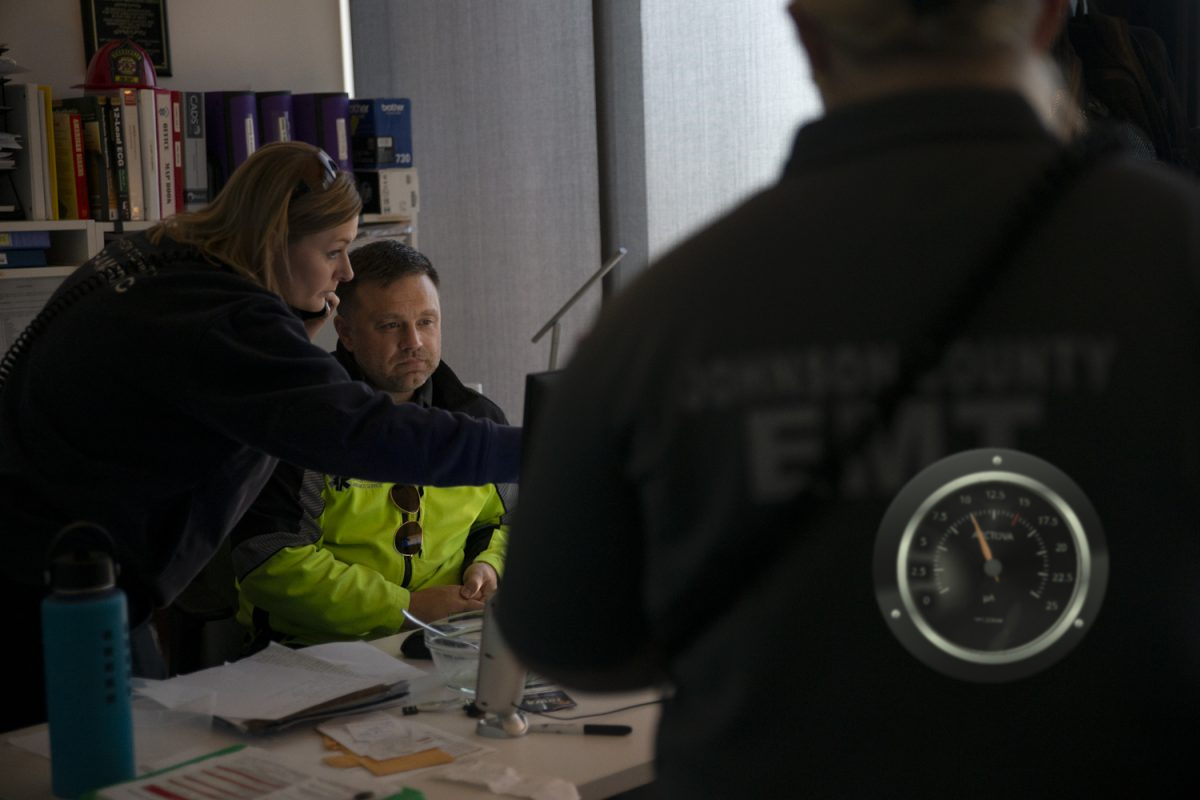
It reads **10** µA
